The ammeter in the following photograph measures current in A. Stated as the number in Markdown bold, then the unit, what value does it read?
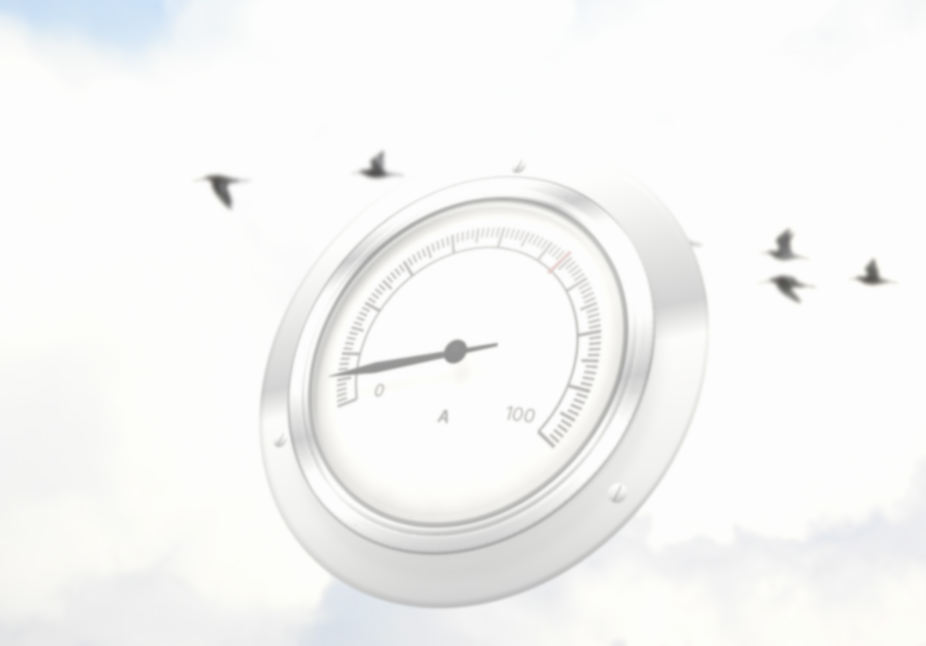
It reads **5** A
